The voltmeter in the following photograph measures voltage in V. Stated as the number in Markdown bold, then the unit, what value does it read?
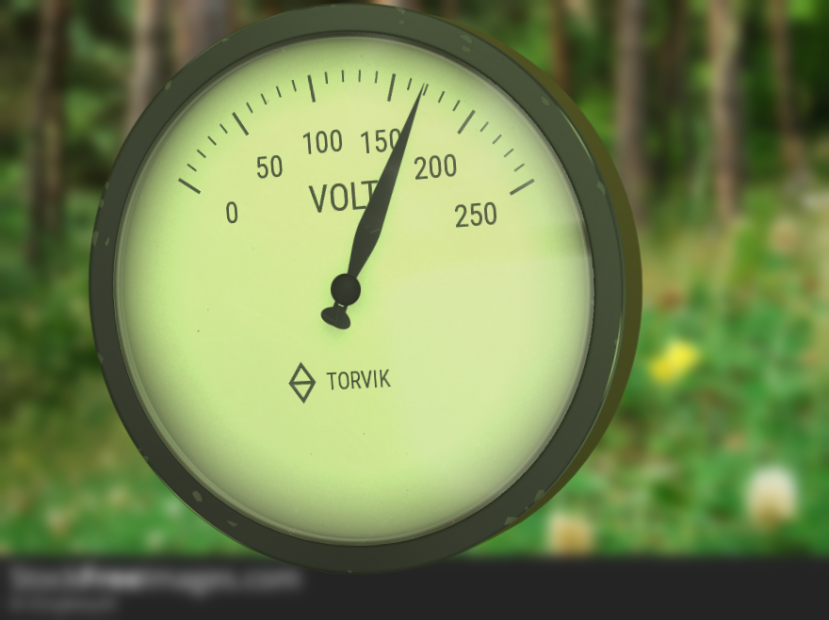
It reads **170** V
